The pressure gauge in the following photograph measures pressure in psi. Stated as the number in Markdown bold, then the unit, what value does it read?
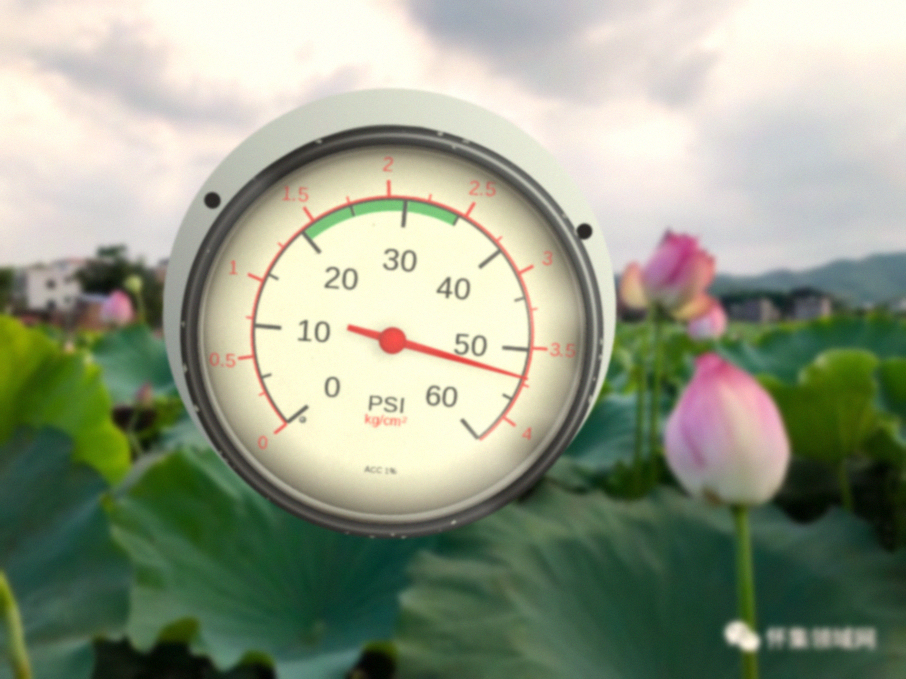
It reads **52.5** psi
